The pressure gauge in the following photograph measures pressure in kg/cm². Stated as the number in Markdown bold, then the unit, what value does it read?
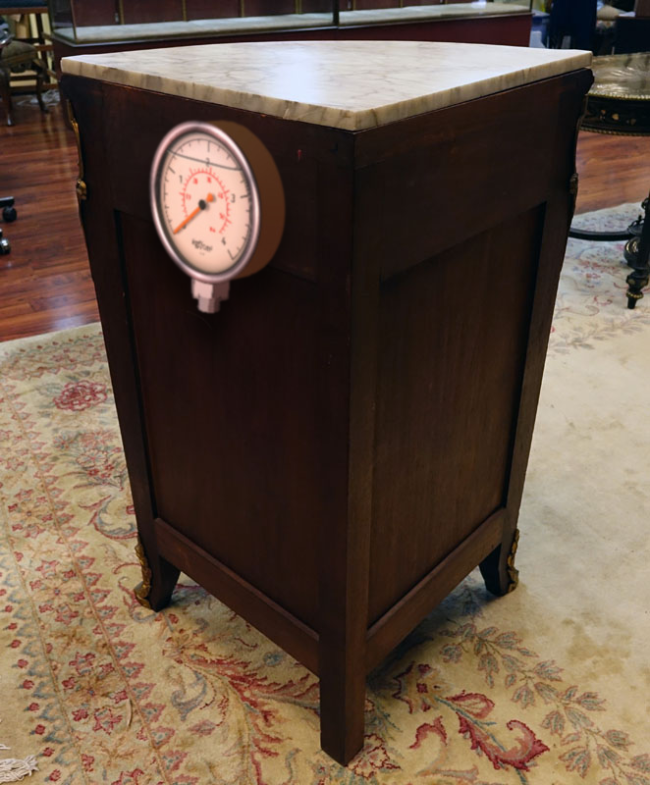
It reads **0** kg/cm²
